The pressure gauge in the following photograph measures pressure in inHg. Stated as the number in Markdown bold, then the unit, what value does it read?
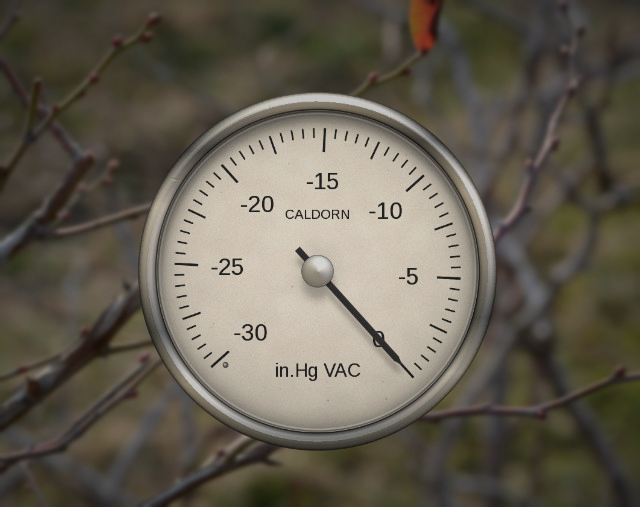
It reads **0** inHg
